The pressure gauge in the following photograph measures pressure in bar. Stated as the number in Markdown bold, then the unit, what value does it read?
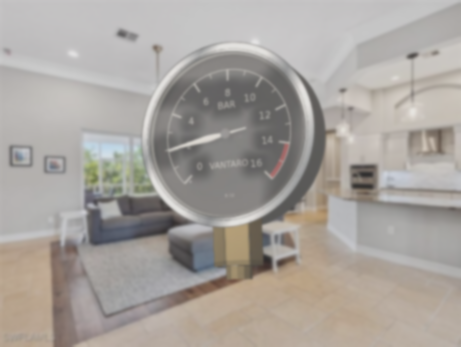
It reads **2** bar
